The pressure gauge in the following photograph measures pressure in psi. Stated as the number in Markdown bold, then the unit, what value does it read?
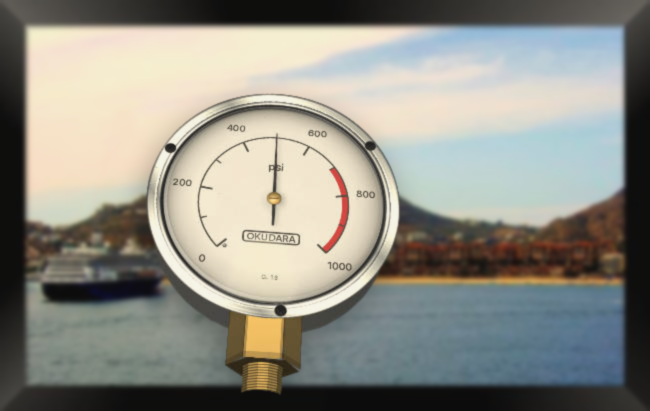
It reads **500** psi
